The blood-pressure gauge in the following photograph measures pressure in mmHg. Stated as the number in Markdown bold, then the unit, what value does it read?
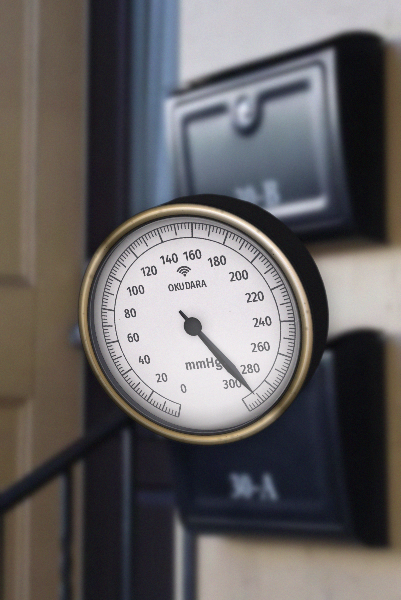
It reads **290** mmHg
